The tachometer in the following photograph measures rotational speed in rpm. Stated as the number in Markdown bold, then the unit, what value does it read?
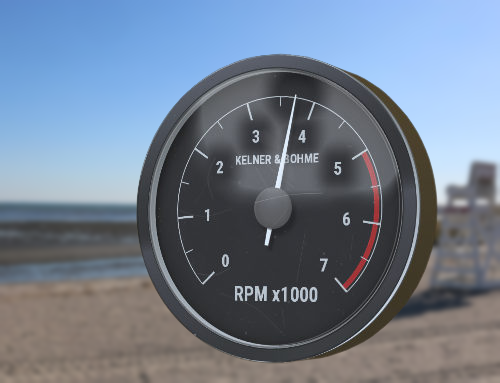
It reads **3750** rpm
